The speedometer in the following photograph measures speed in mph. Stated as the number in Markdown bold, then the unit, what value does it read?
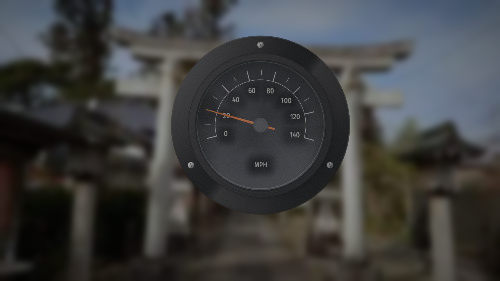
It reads **20** mph
